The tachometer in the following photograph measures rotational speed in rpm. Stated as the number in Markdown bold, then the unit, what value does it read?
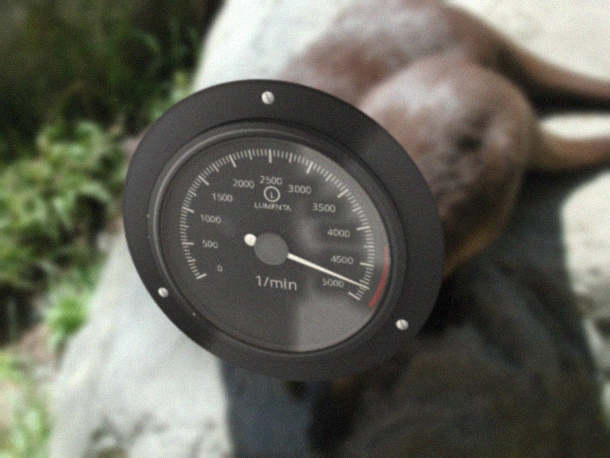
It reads **4750** rpm
